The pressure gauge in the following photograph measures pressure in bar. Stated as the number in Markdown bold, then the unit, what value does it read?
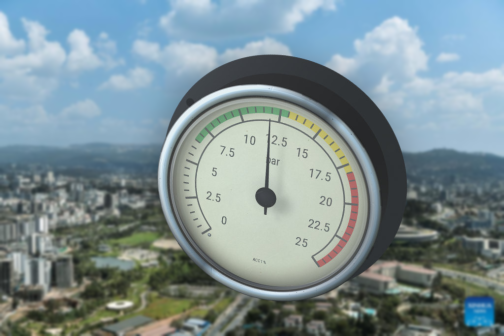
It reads **12** bar
